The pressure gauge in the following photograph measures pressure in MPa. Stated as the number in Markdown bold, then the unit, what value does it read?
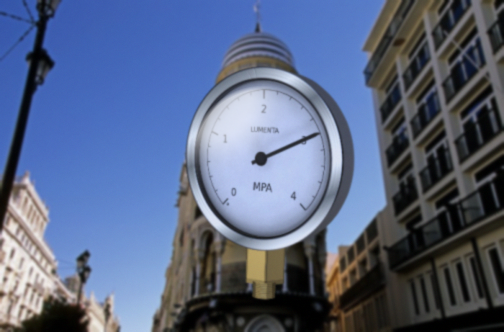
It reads **3** MPa
